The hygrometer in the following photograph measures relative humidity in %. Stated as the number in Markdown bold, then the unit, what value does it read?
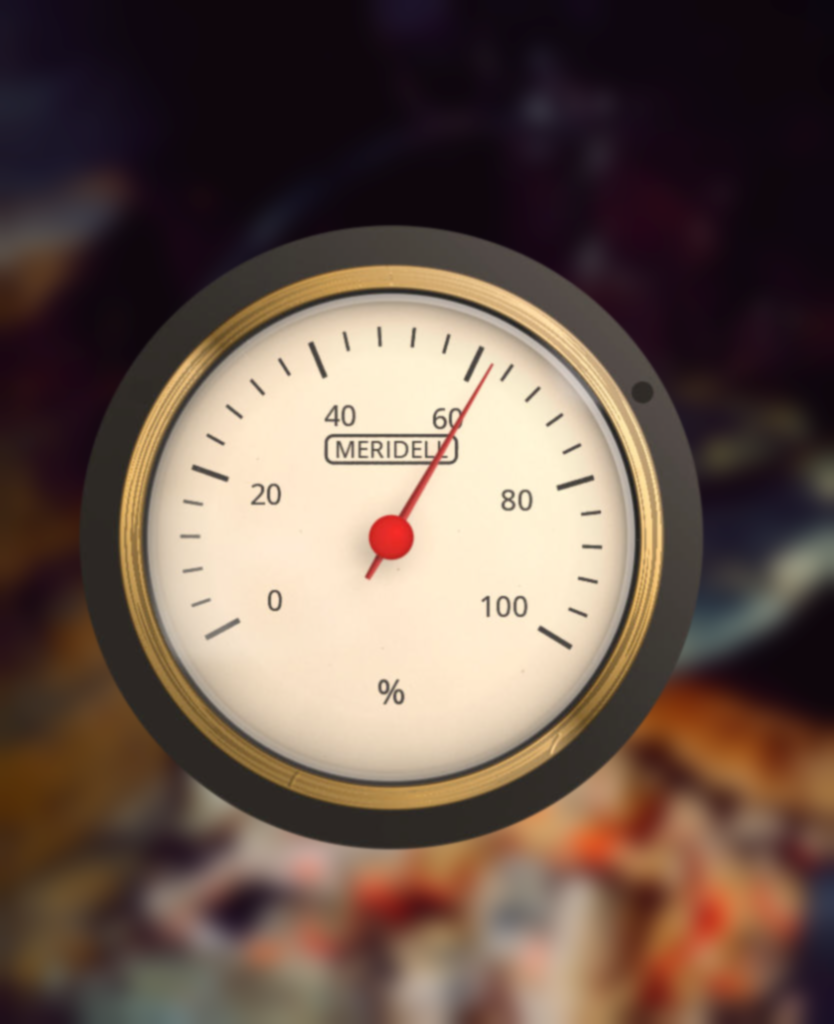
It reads **62** %
